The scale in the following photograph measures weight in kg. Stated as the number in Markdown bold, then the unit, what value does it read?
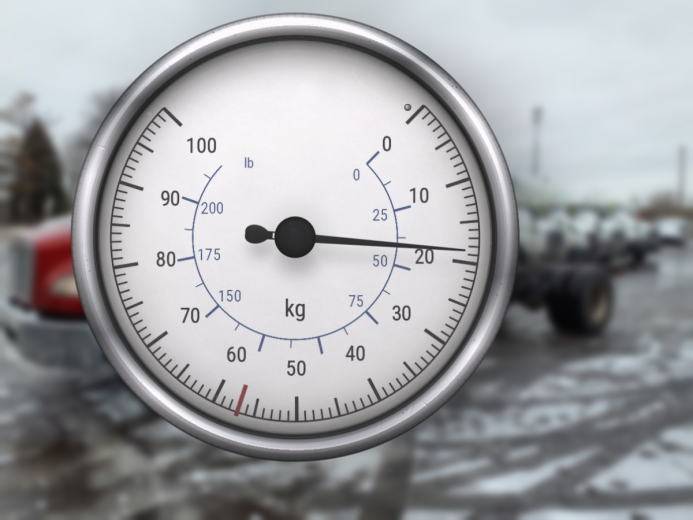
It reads **18.5** kg
